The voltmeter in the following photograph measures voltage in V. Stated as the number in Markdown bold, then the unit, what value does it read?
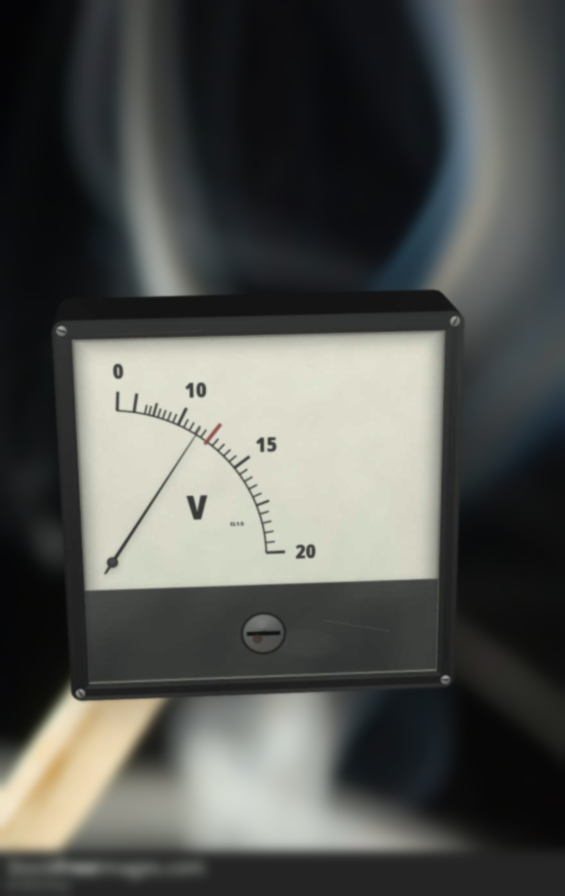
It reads **11.5** V
